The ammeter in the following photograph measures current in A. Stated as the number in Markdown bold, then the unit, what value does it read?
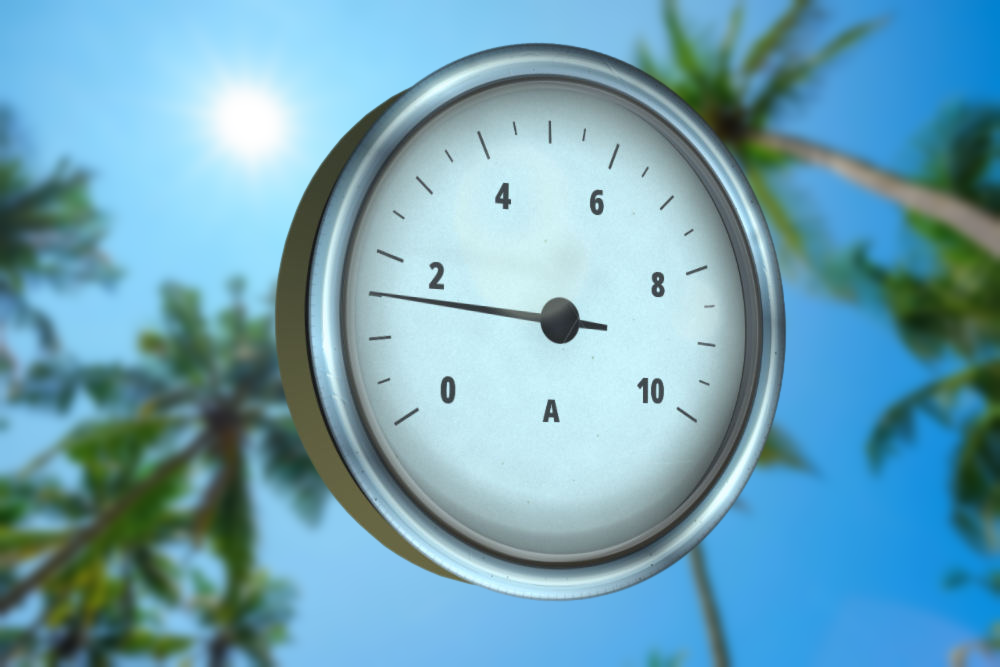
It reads **1.5** A
